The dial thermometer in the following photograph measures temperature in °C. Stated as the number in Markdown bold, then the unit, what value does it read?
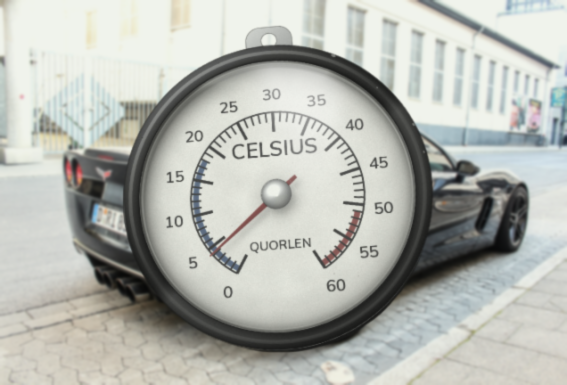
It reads **4** °C
